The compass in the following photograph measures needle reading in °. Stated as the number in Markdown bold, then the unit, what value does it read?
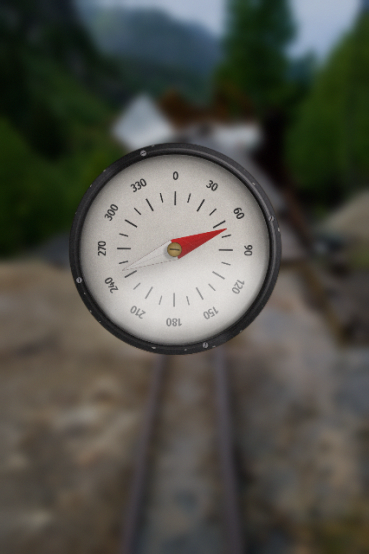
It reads **67.5** °
